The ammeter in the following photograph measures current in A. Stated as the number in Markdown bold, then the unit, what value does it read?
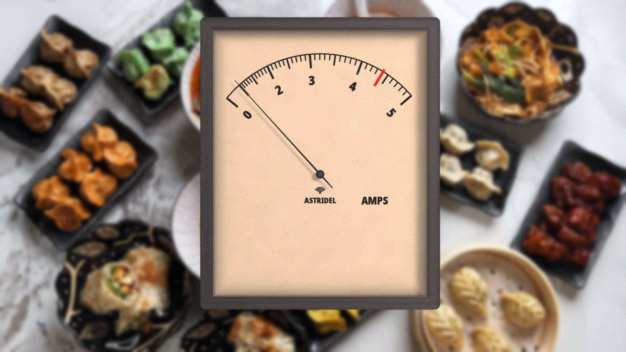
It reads **1** A
